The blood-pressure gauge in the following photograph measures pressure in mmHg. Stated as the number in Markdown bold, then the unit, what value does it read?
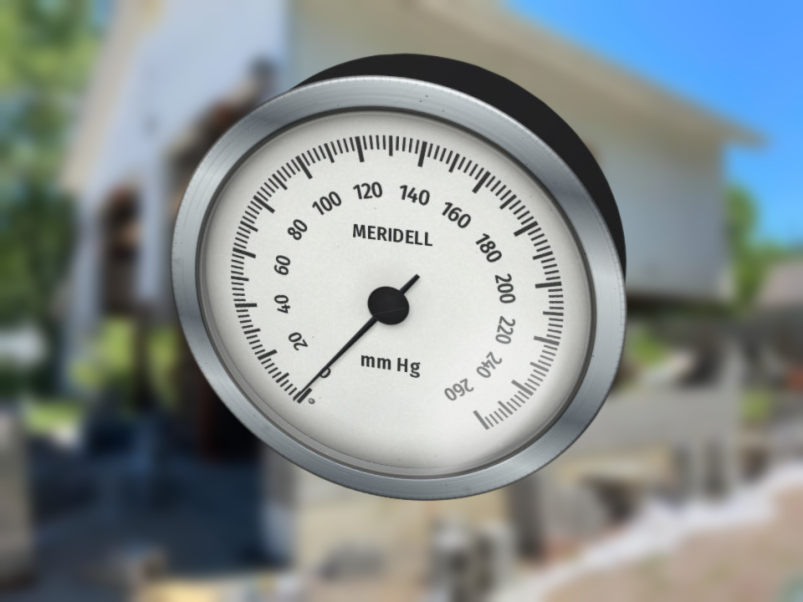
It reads **2** mmHg
